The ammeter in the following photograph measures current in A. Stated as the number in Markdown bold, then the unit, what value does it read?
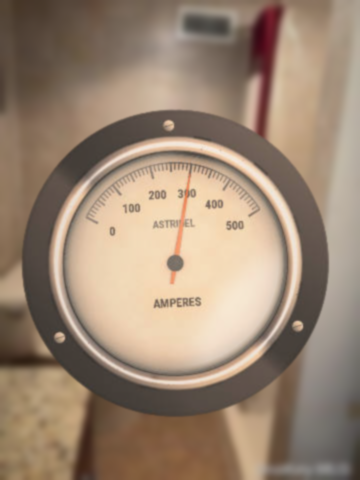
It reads **300** A
